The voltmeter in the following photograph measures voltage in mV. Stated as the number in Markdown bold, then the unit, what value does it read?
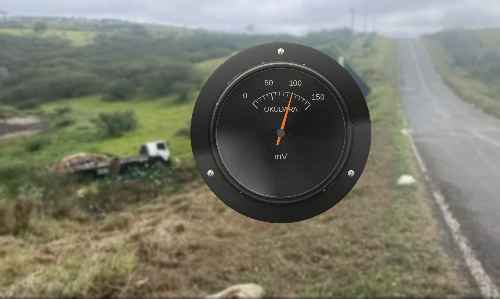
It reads **100** mV
